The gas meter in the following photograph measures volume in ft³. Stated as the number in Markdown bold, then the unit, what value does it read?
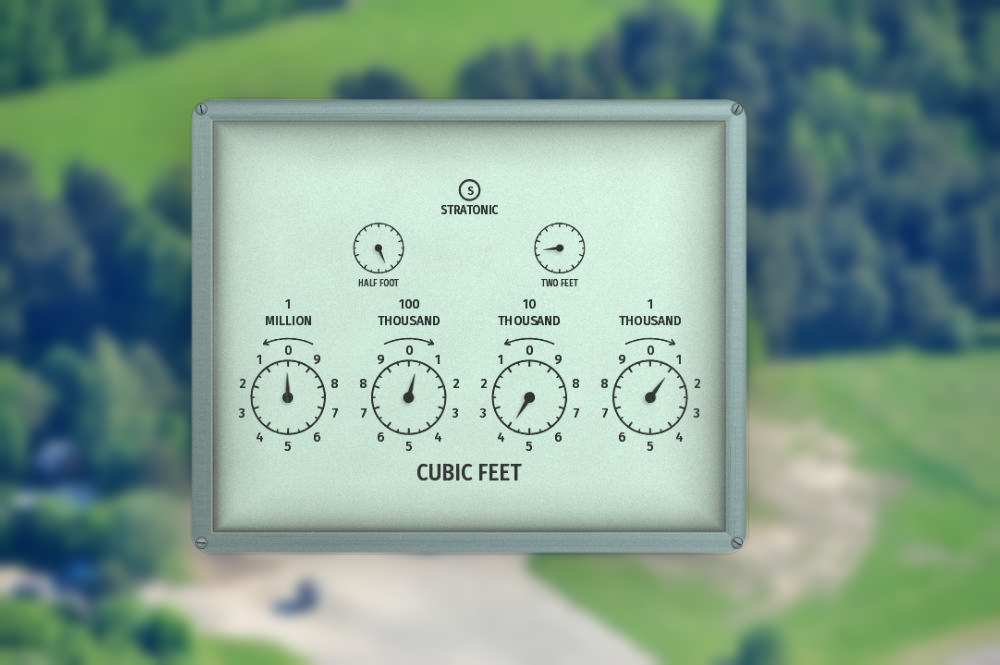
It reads **4100** ft³
